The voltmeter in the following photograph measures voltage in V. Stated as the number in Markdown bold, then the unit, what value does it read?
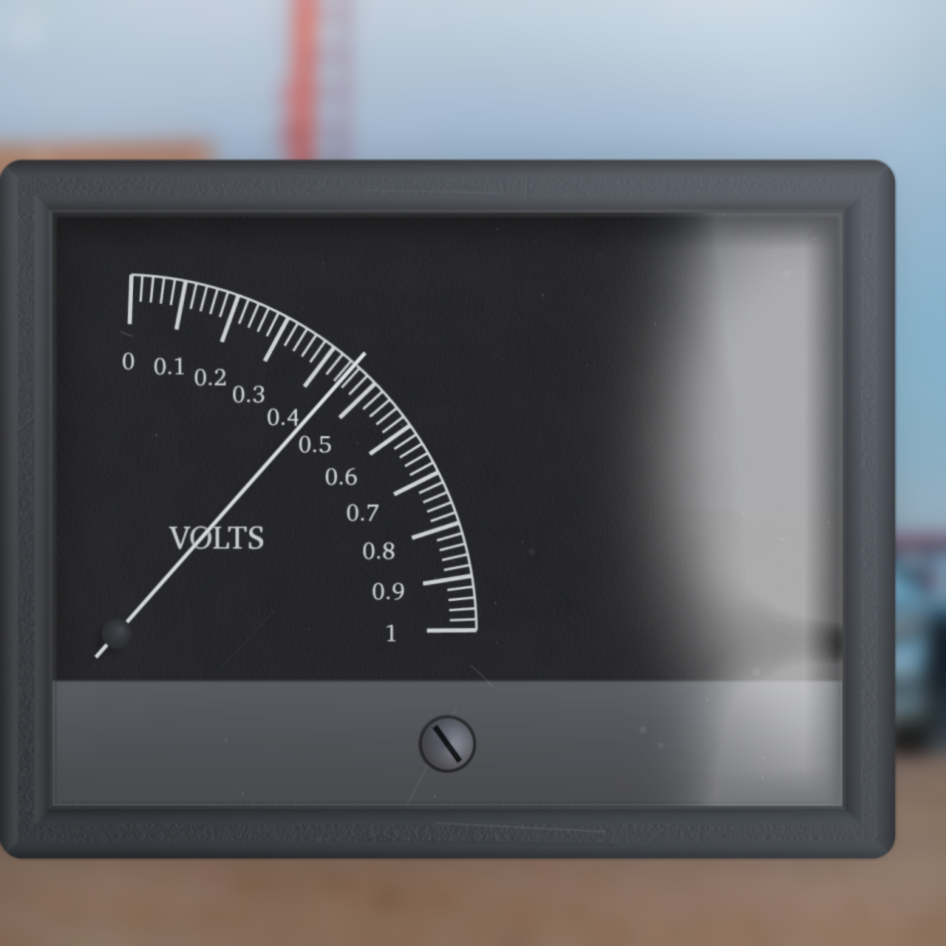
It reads **0.45** V
